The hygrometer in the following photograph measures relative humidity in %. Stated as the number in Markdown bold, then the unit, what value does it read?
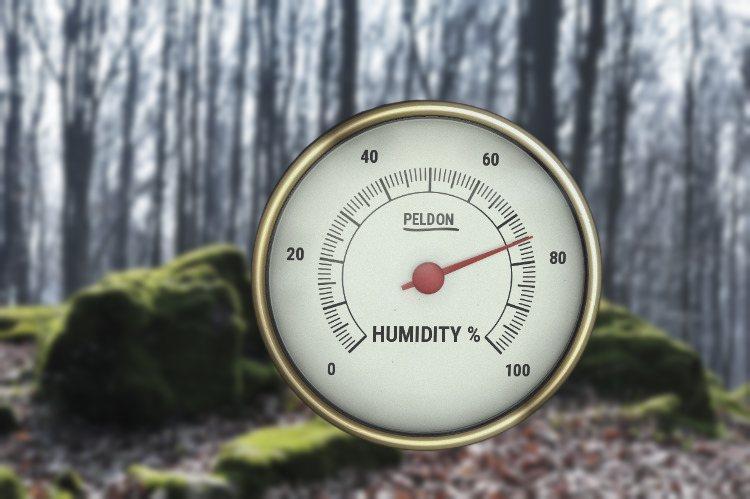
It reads **75** %
